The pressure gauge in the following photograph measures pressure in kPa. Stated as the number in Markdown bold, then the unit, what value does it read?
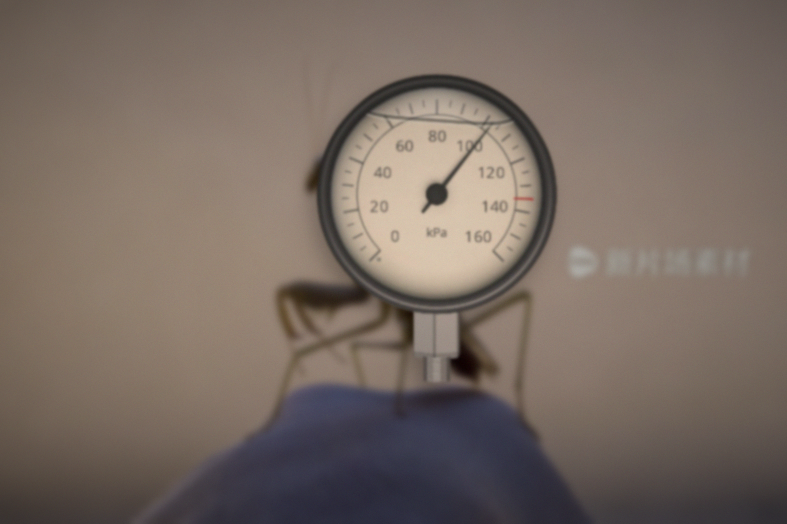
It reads **102.5** kPa
